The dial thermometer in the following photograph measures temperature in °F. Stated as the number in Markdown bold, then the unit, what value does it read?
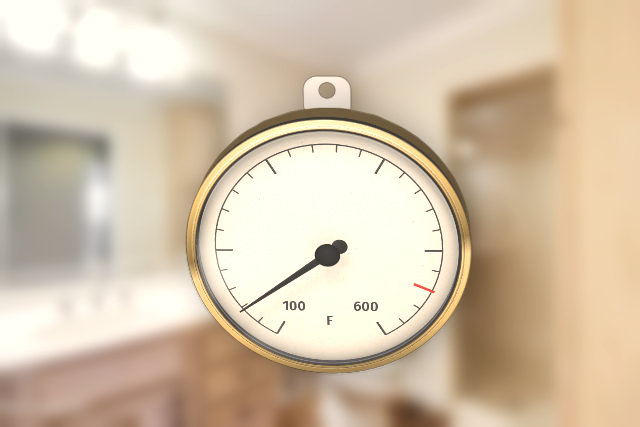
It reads **140** °F
